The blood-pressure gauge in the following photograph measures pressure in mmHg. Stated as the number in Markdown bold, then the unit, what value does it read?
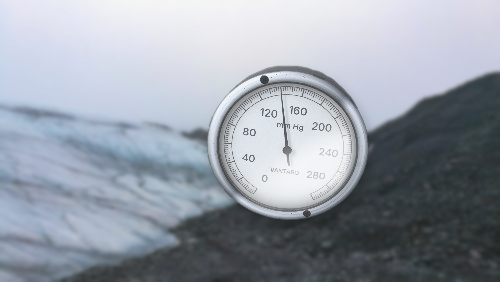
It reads **140** mmHg
